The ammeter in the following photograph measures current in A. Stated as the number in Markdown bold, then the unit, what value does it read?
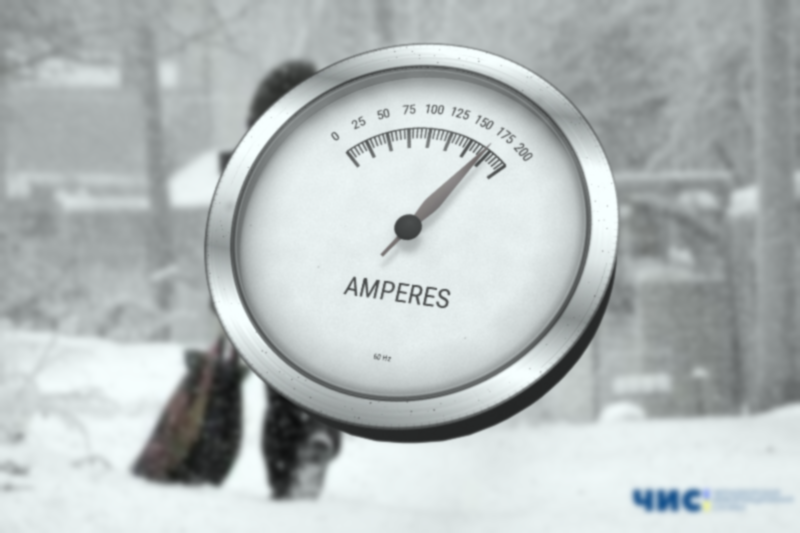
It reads **175** A
